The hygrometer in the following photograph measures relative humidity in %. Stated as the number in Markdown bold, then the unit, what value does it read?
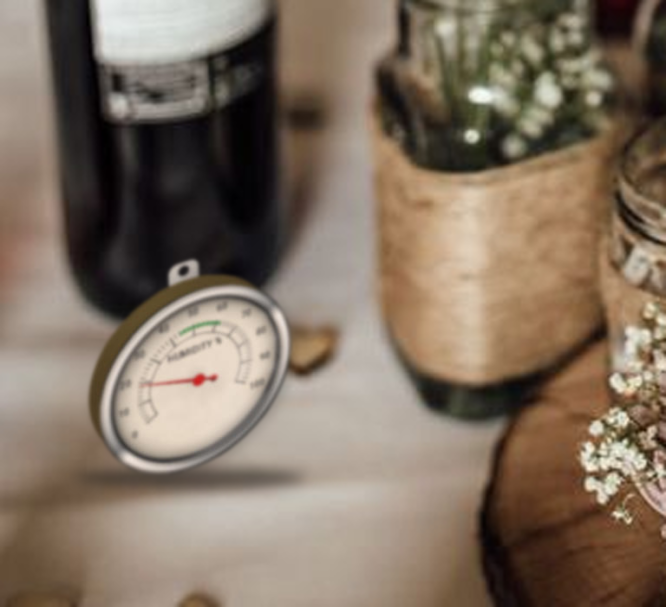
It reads **20** %
